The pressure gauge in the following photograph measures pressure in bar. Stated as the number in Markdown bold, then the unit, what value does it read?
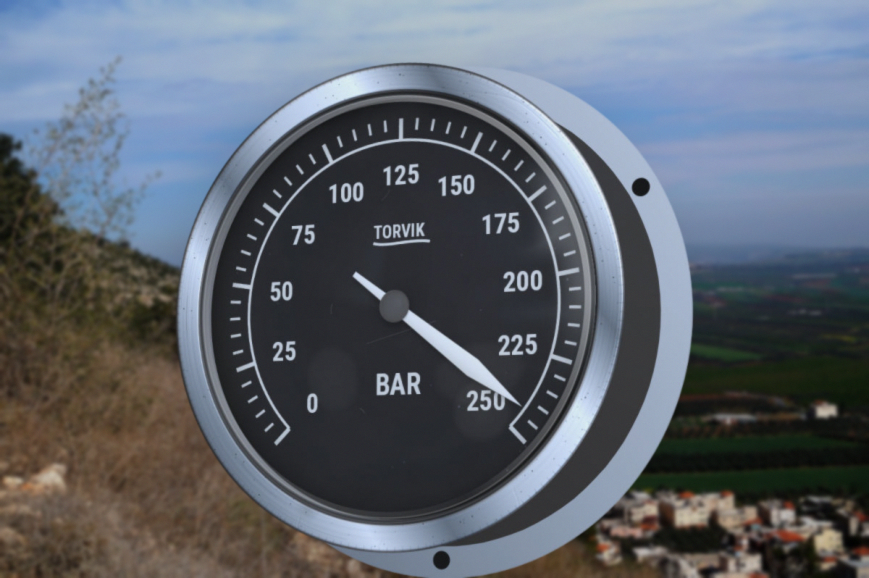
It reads **242.5** bar
